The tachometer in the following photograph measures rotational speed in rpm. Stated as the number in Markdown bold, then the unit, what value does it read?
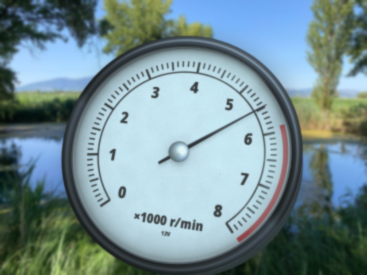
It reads **5500** rpm
